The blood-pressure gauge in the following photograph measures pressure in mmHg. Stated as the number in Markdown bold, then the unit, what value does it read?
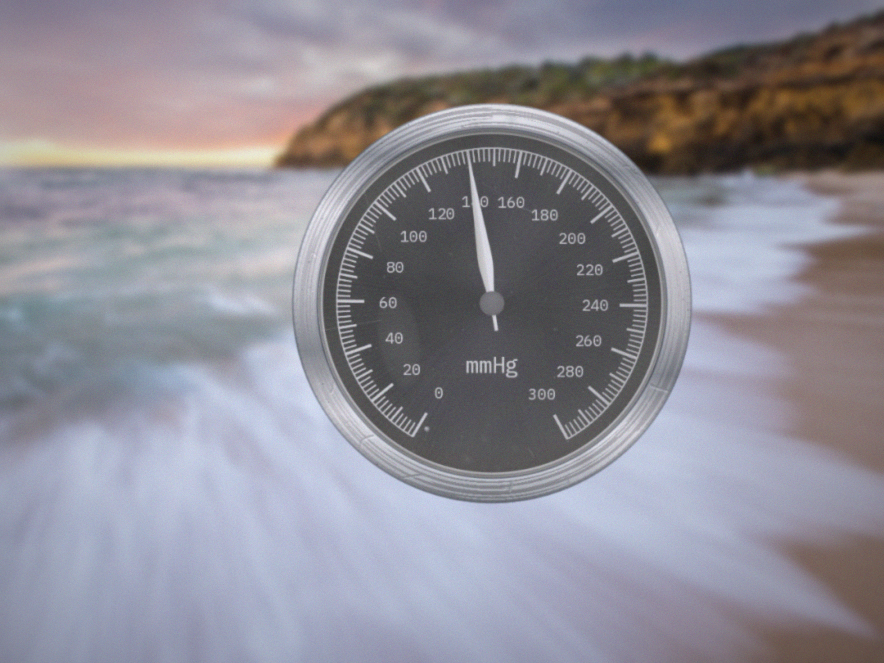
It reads **140** mmHg
